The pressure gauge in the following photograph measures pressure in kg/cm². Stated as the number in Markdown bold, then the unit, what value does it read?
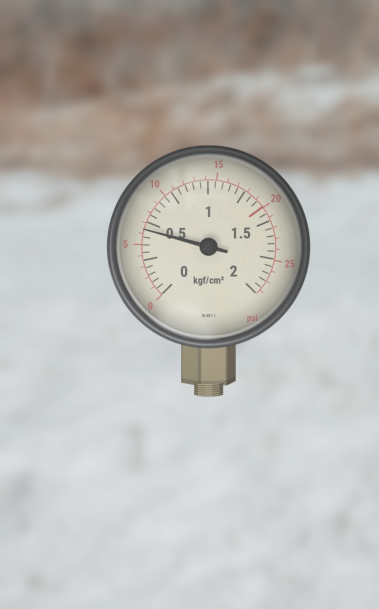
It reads **0.45** kg/cm²
